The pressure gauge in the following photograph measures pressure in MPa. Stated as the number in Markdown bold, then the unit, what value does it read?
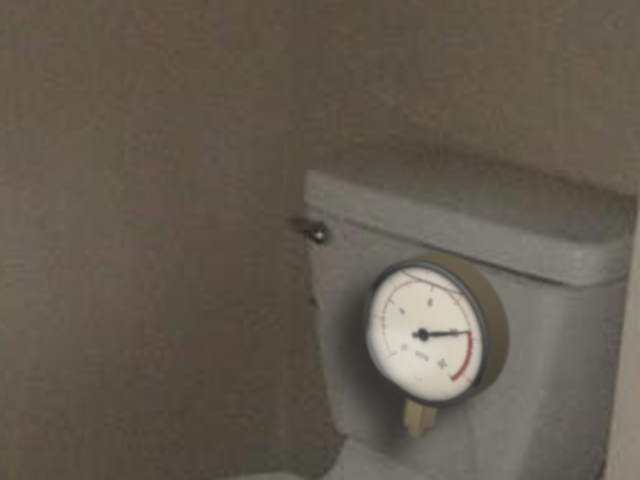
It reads **12** MPa
